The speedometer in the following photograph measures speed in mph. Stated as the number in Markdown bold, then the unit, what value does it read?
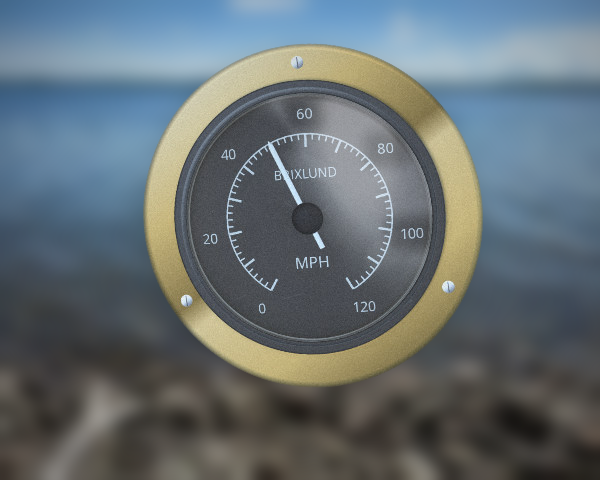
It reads **50** mph
